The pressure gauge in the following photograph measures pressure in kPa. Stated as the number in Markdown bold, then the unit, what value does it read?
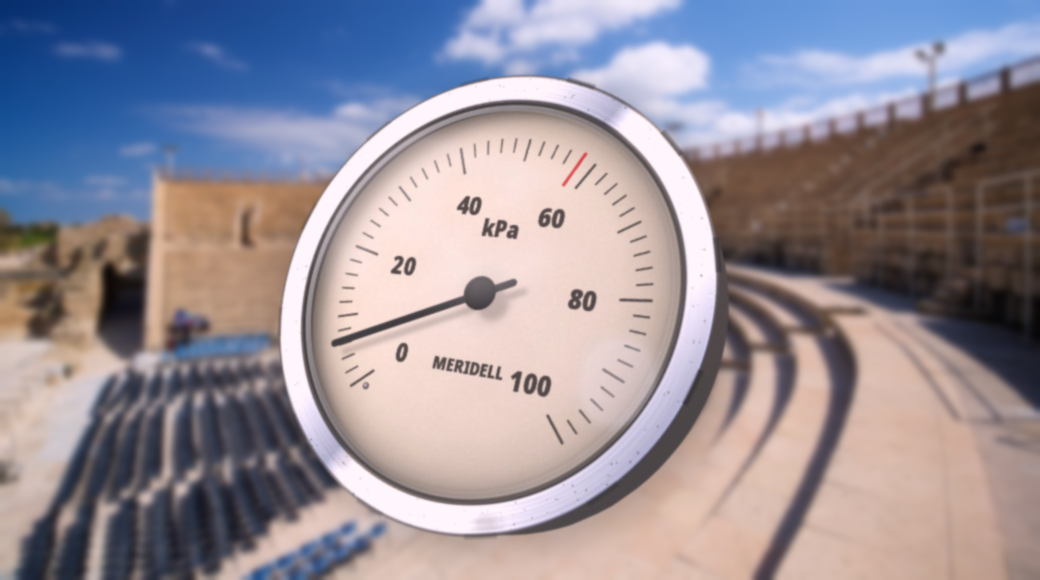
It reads **6** kPa
